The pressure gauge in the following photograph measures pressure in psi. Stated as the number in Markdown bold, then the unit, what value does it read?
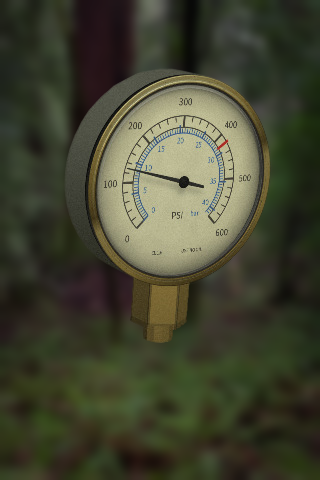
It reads **130** psi
